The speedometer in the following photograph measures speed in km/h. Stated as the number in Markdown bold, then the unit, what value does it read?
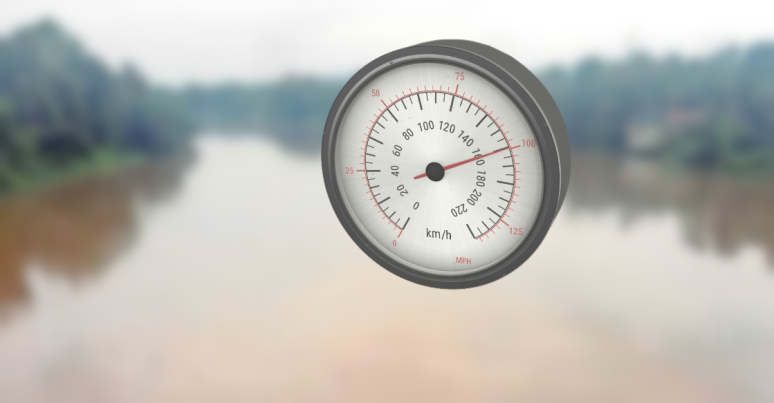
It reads **160** km/h
